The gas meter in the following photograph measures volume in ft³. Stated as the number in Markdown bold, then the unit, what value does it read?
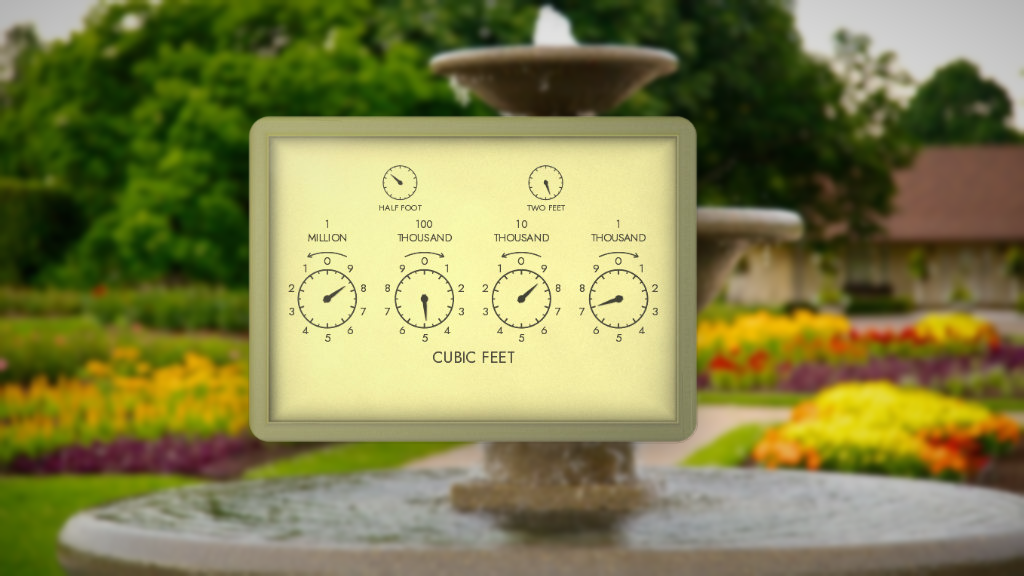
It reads **848700** ft³
